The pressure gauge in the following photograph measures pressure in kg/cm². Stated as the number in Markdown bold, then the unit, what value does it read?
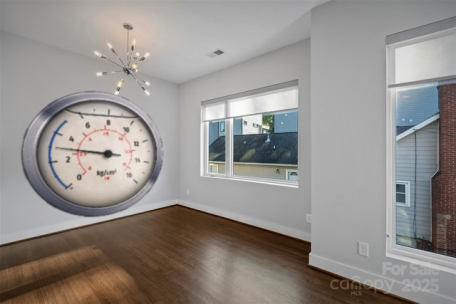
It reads **3** kg/cm²
